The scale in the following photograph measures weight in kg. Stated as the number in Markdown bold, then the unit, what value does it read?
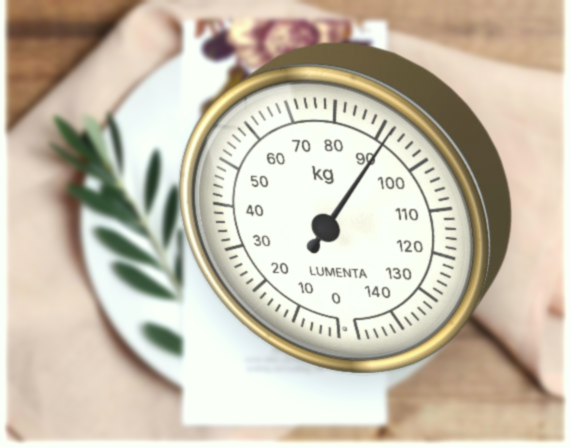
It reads **92** kg
